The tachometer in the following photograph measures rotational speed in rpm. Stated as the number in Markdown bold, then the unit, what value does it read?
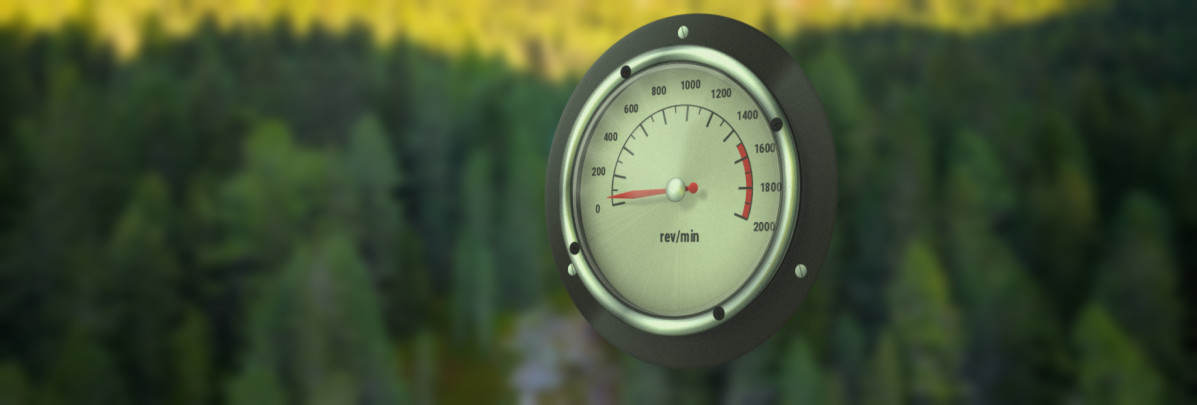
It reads **50** rpm
